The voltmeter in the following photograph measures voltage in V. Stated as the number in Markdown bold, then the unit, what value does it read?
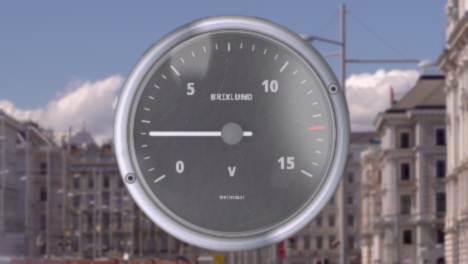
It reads **2** V
